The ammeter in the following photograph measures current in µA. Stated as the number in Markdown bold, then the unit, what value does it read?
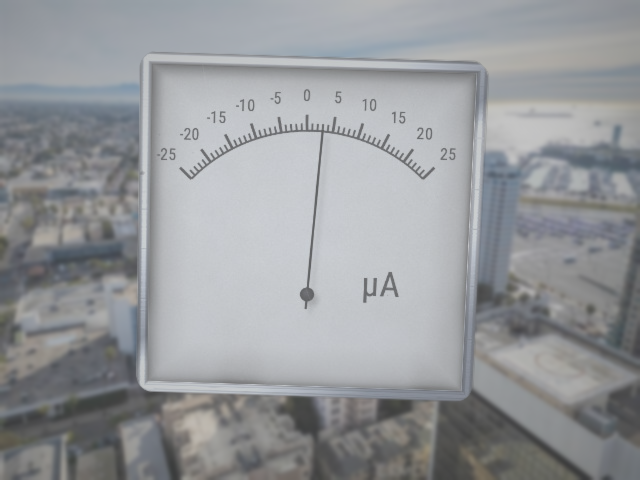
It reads **3** µA
